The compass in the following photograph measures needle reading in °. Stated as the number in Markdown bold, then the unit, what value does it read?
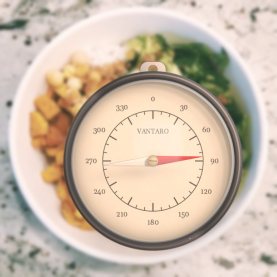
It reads **85** °
